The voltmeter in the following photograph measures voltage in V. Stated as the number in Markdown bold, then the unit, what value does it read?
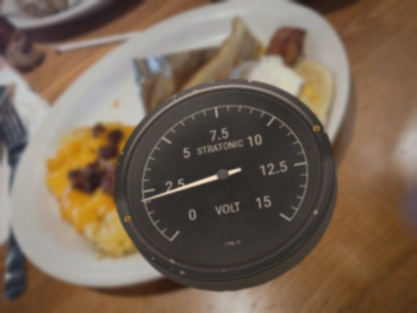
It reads **2** V
